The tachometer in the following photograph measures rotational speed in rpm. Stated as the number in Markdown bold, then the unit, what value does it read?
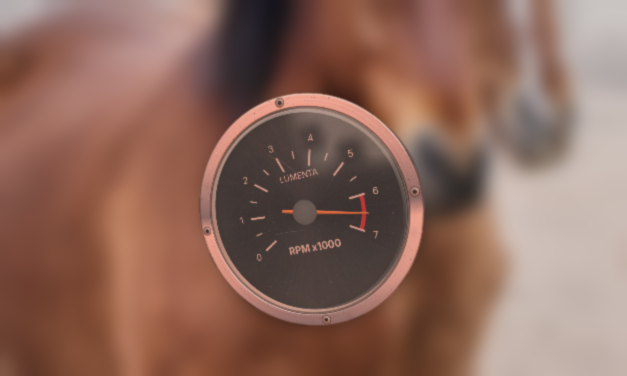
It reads **6500** rpm
